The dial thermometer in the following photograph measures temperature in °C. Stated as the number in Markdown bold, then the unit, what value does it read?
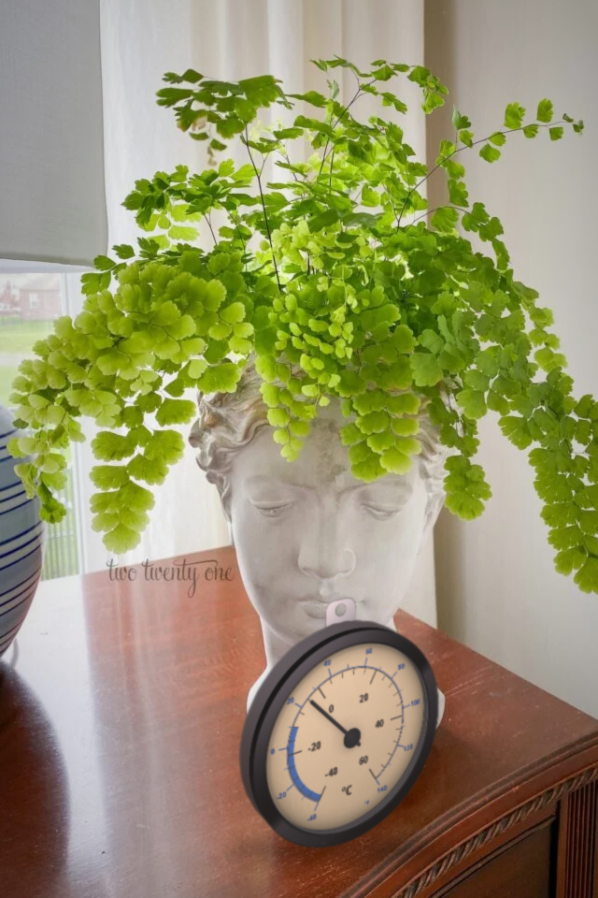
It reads **-4** °C
